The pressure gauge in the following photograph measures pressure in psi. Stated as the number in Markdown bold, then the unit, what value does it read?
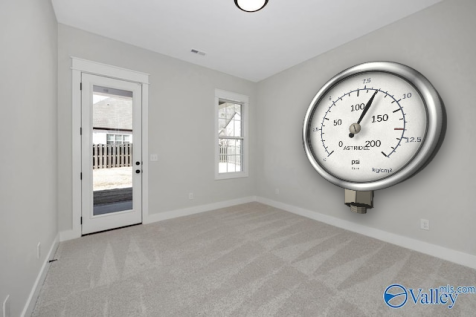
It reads **120** psi
